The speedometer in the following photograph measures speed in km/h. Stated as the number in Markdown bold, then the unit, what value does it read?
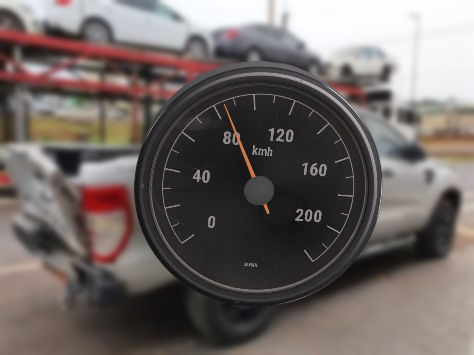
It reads **85** km/h
